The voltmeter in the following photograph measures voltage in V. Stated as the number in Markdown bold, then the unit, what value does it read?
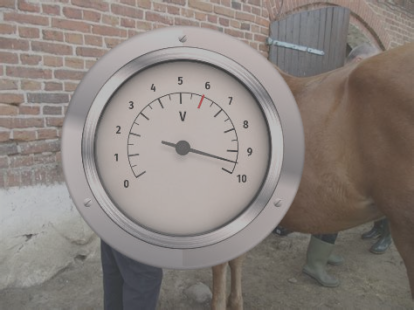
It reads **9.5** V
